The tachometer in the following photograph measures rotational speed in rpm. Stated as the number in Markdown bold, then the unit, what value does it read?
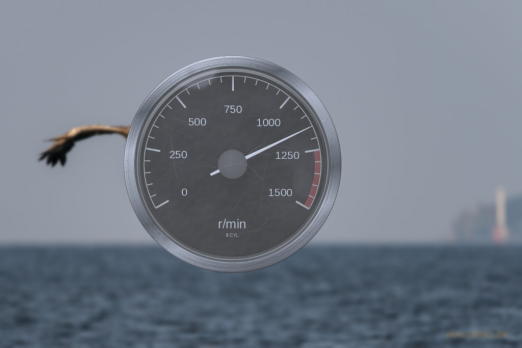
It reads **1150** rpm
